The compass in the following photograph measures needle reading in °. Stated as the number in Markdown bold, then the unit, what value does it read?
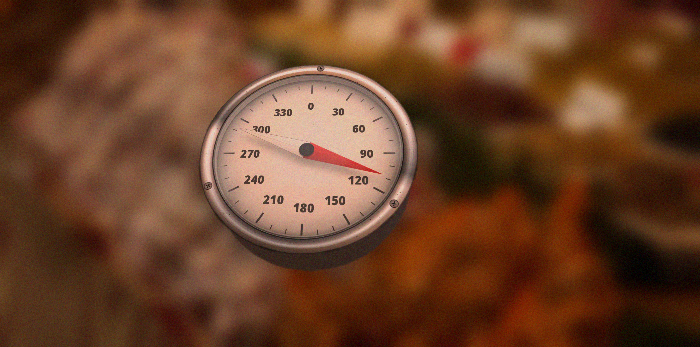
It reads **110** °
